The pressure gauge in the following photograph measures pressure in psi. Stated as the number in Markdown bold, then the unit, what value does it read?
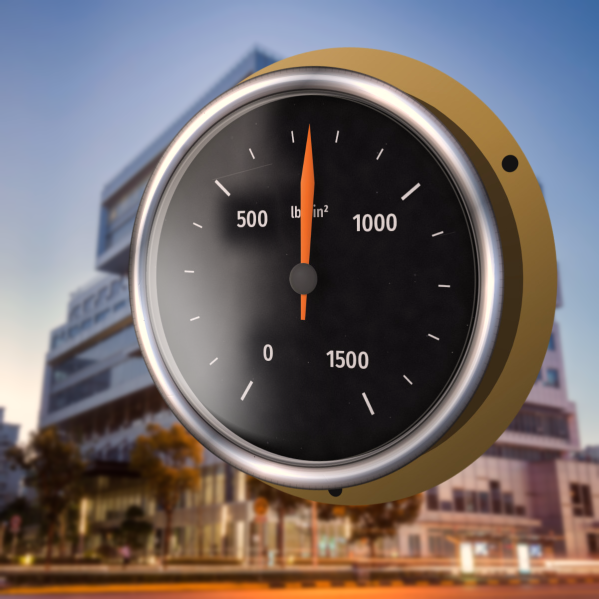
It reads **750** psi
